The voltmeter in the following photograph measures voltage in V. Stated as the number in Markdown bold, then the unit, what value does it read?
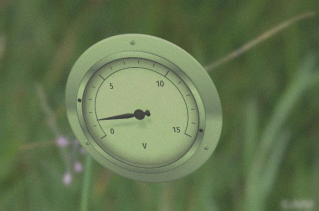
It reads **1.5** V
